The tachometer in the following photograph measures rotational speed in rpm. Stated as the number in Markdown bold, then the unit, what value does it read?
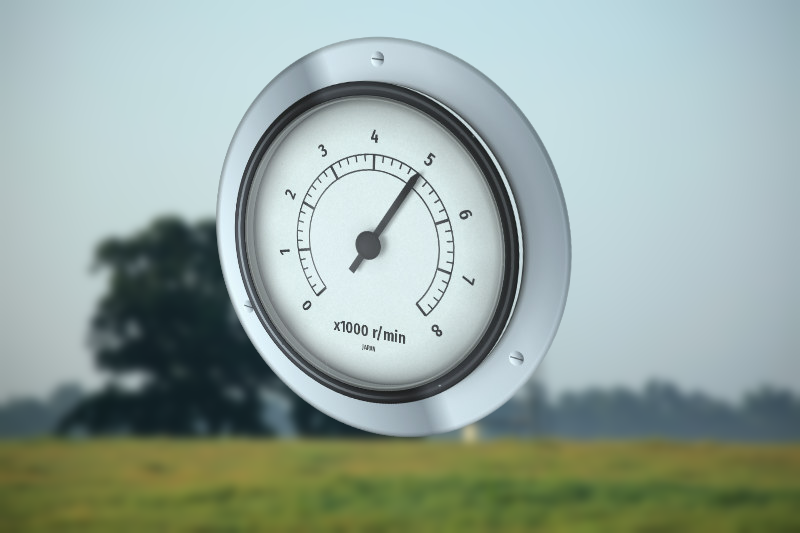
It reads **5000** rpm
